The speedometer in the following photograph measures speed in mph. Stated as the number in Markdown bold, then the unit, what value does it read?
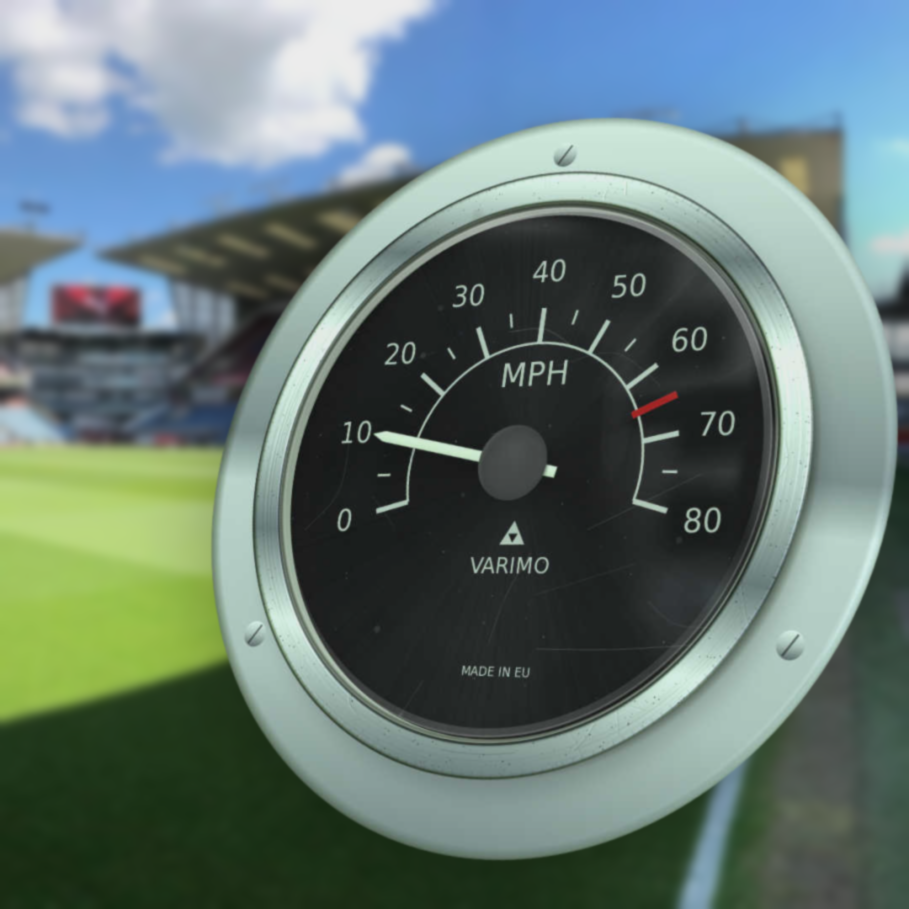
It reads **10** mph
